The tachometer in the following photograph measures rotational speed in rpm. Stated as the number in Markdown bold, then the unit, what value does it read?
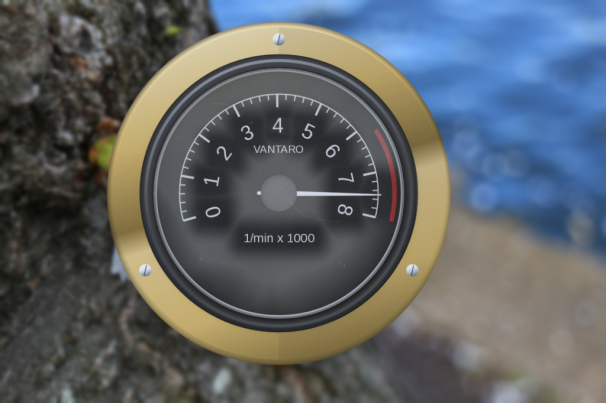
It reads **7500** rpm
